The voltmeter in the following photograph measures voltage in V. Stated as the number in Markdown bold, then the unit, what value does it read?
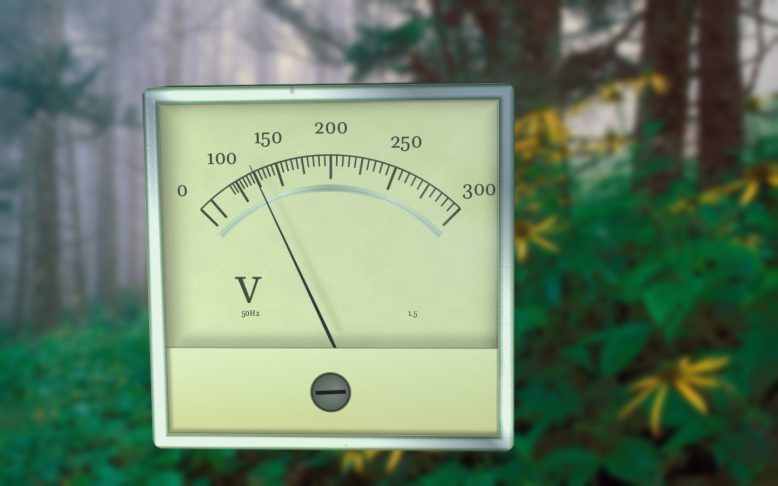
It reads **125** V
